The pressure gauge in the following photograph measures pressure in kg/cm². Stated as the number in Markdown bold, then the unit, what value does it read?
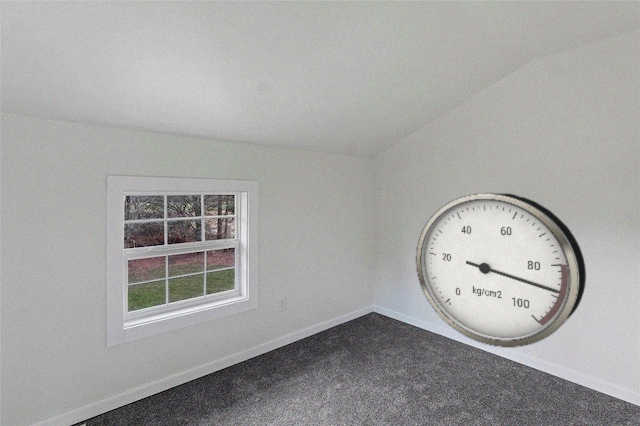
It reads **88** kg/cm²
